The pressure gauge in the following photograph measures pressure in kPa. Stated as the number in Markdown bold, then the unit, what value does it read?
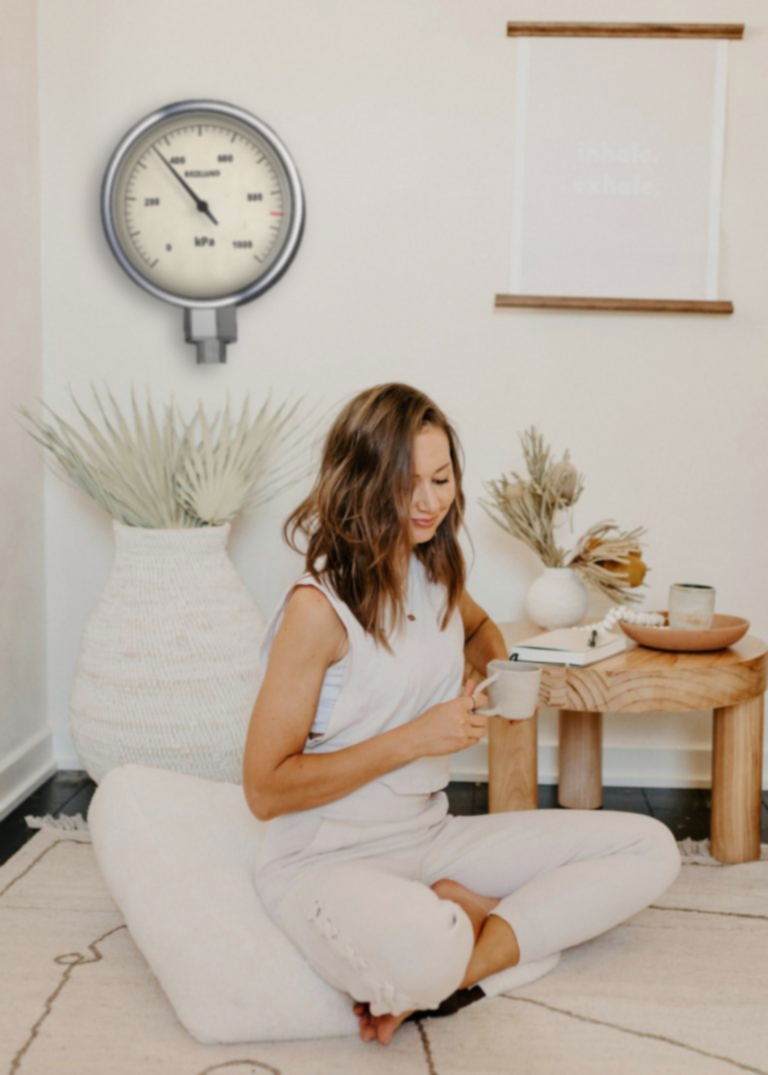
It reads **360** kPa
